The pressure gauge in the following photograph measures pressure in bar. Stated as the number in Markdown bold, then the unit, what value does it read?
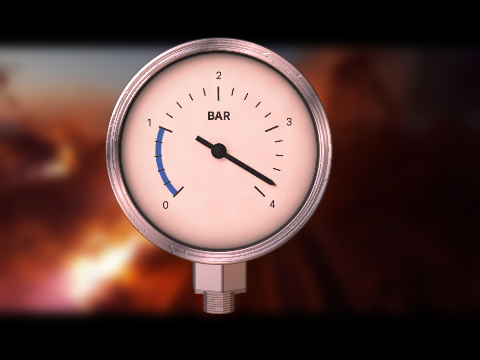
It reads **3.8** bar
